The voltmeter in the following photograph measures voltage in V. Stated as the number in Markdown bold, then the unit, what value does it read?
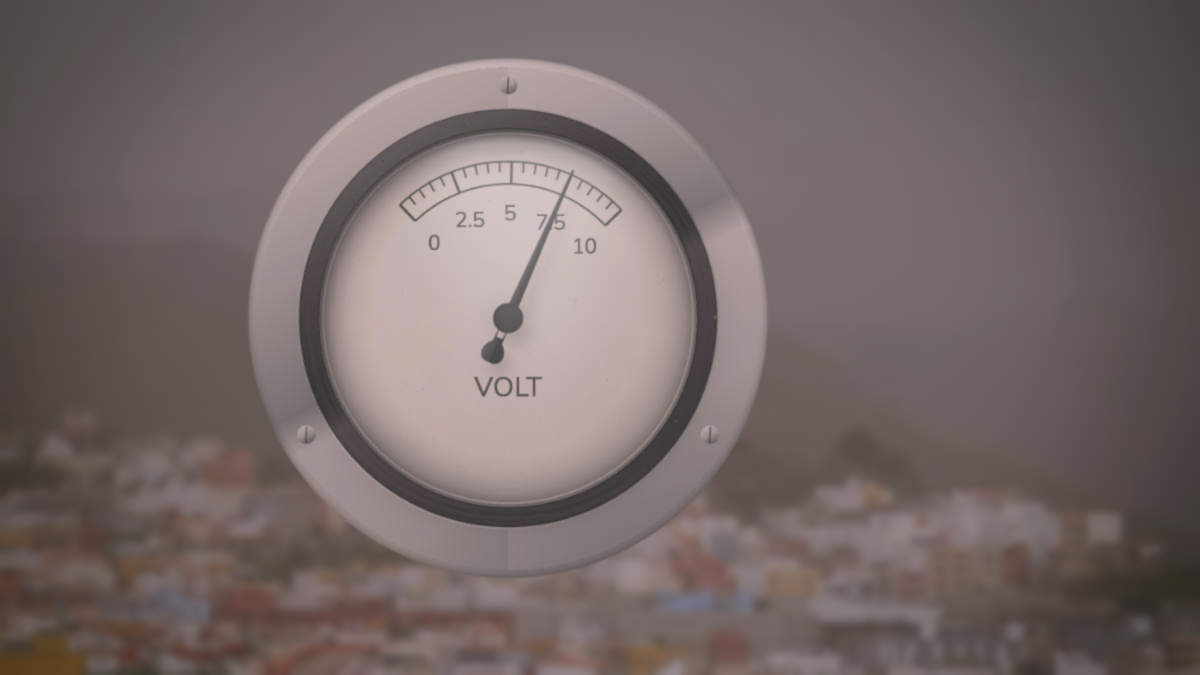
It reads **7.5** V
